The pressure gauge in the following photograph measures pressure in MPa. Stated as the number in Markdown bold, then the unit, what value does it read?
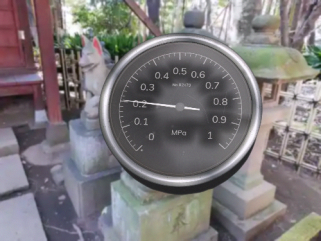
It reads **0.2** MPa
